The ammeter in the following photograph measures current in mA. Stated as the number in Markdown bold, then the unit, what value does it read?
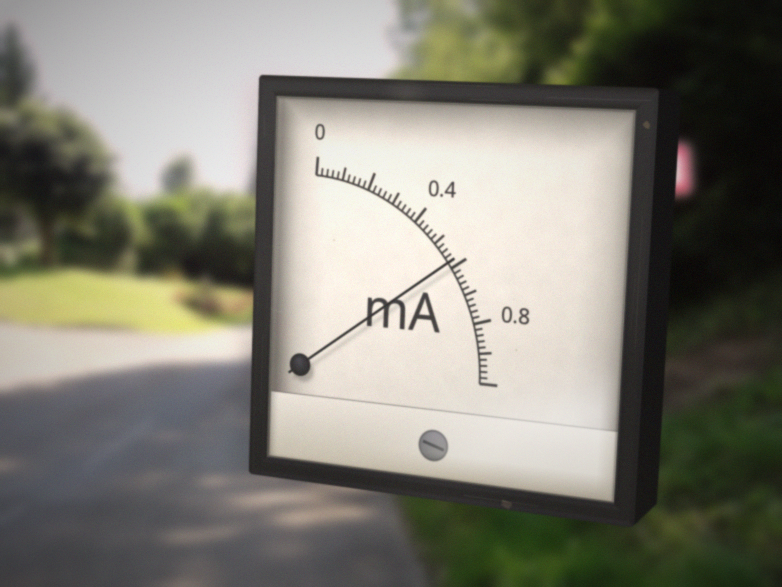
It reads **0.58** mA
